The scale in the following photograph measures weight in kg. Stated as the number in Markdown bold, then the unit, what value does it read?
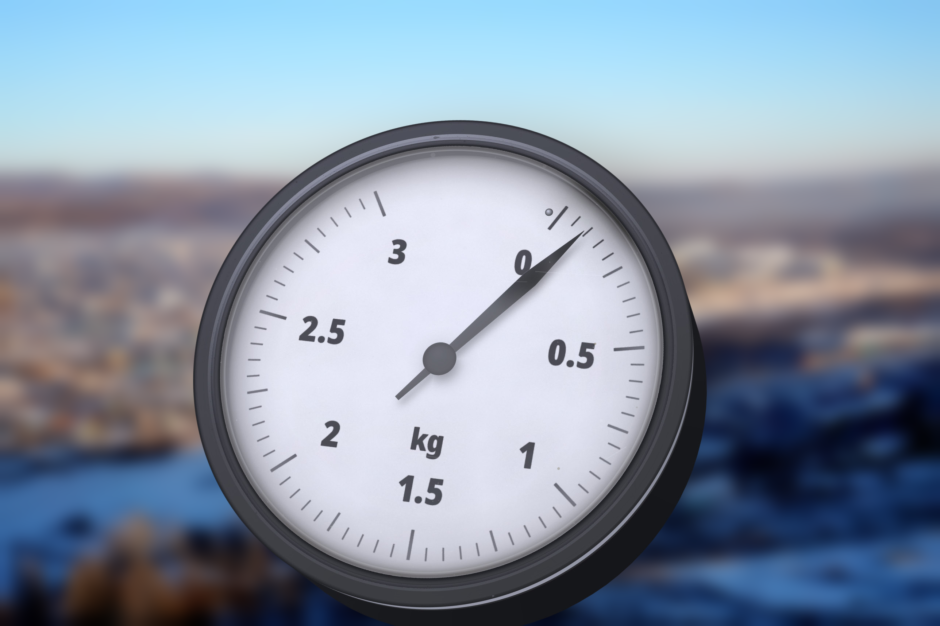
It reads **0.1** kg
